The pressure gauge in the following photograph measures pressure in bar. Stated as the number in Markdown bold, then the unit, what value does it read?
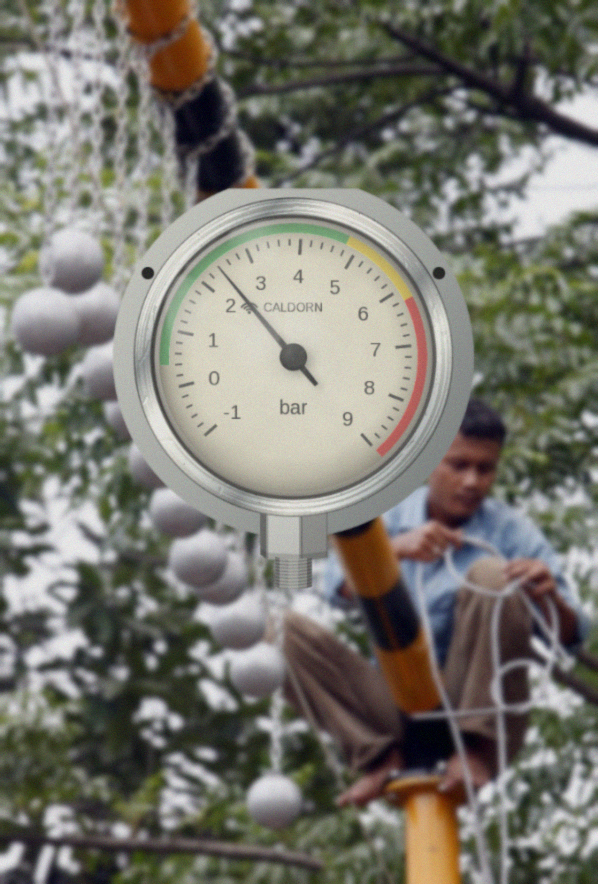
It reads **2.4** bar
